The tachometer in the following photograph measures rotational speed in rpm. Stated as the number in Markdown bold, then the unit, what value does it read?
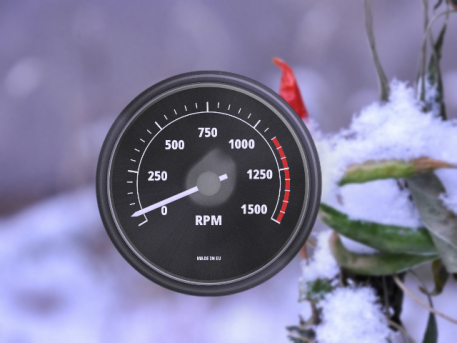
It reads **50** rpm
